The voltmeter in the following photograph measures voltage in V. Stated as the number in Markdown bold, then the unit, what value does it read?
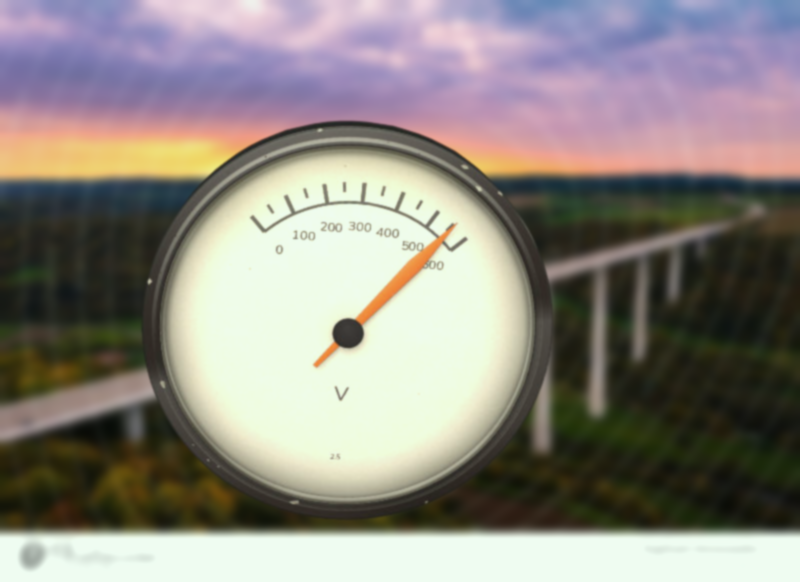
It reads **550** V
